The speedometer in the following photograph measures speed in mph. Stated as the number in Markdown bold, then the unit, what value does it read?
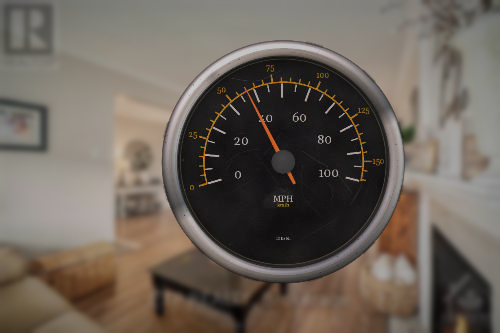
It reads **37.5** mph
